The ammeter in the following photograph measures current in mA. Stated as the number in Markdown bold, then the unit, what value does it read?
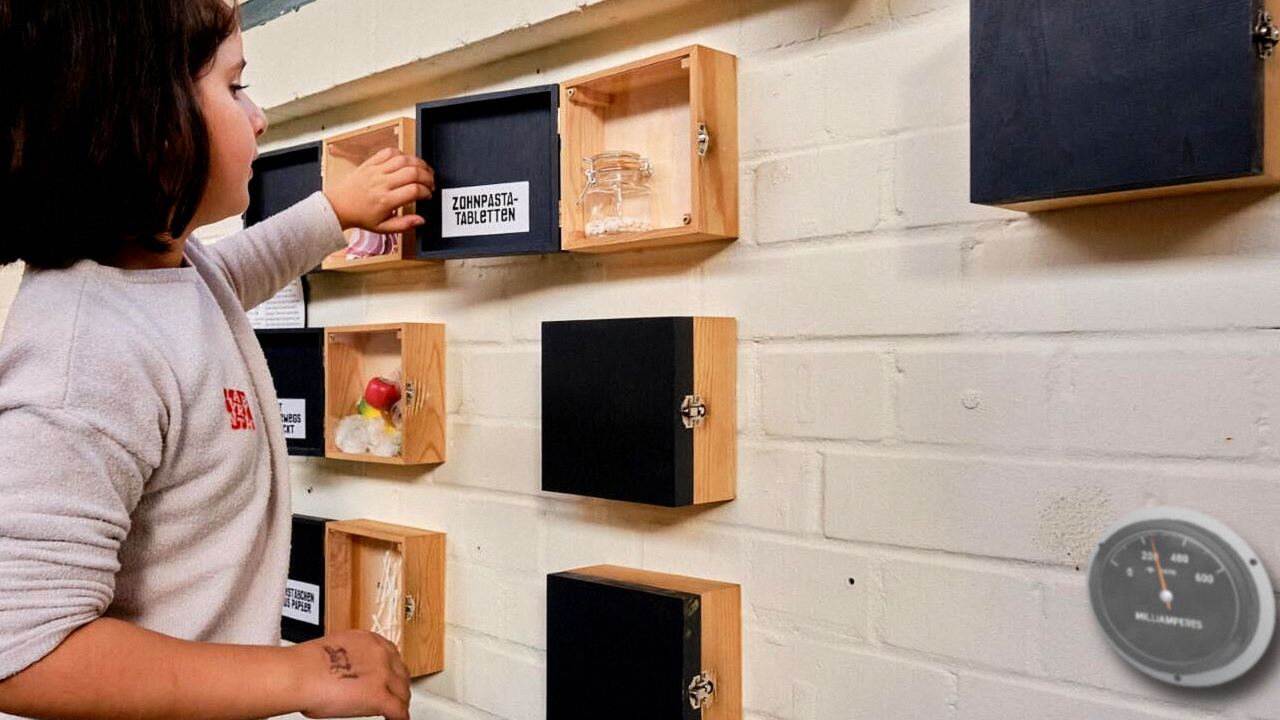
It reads **250** mA
